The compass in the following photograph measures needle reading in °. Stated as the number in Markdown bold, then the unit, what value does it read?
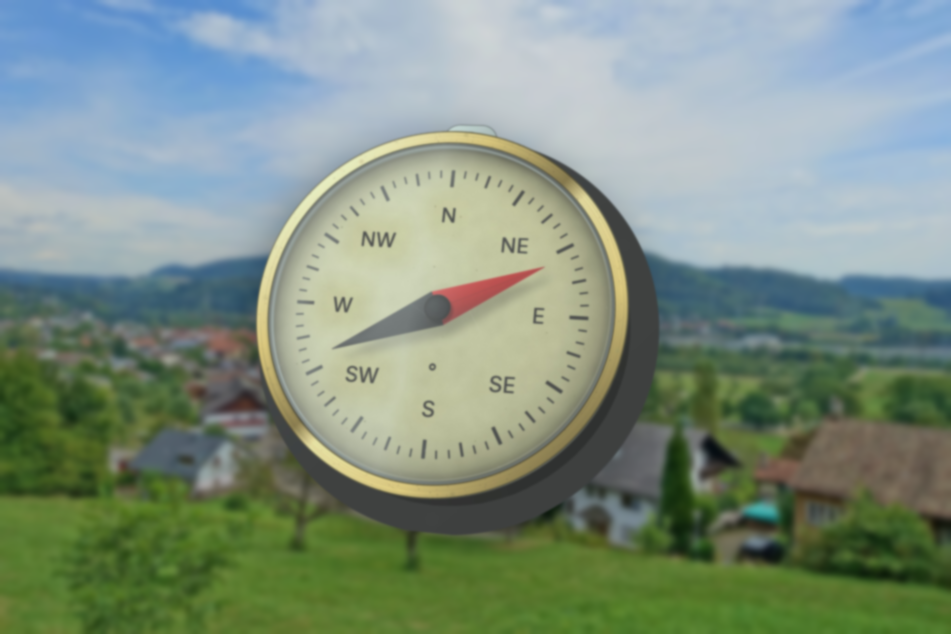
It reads **65** °
